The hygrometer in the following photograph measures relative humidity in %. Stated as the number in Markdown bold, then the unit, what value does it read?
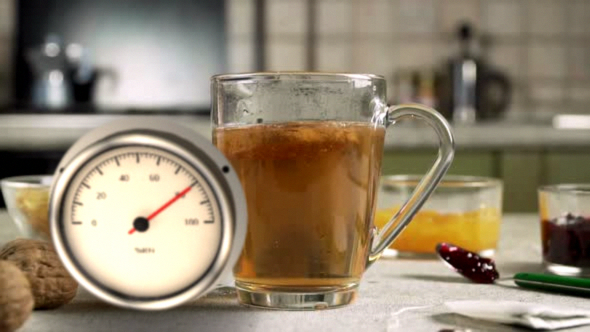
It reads **80** %
